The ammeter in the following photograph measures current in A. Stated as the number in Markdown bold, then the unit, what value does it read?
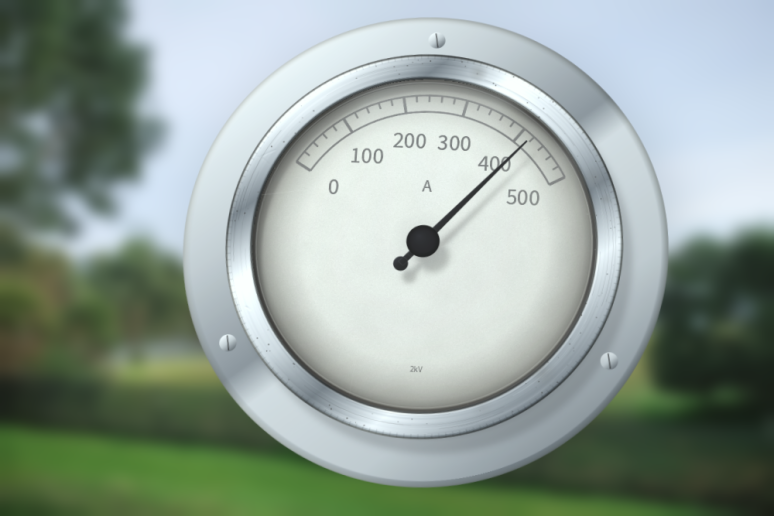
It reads **420** A
